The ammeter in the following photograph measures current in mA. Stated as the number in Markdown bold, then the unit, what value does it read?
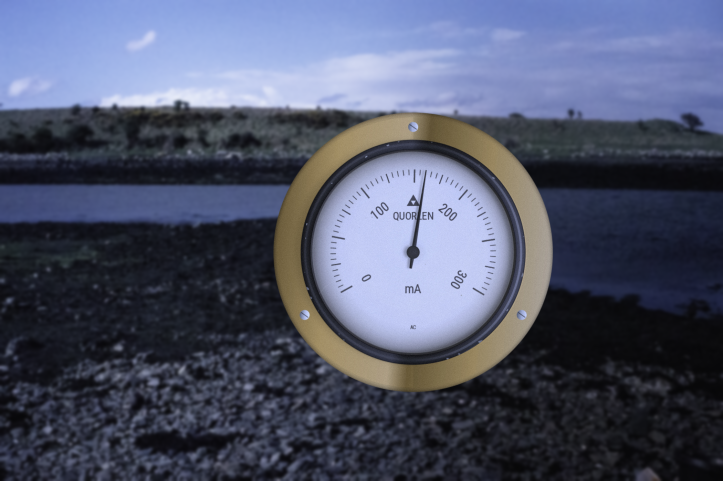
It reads **160** mA
